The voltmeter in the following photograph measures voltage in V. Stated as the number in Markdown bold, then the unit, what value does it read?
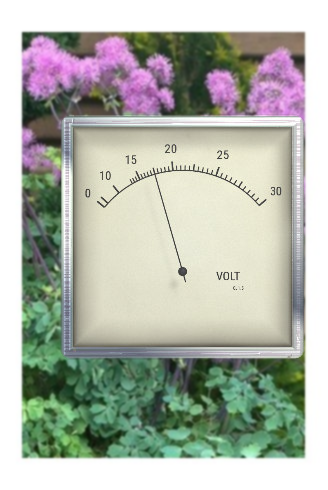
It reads **17.5** V
